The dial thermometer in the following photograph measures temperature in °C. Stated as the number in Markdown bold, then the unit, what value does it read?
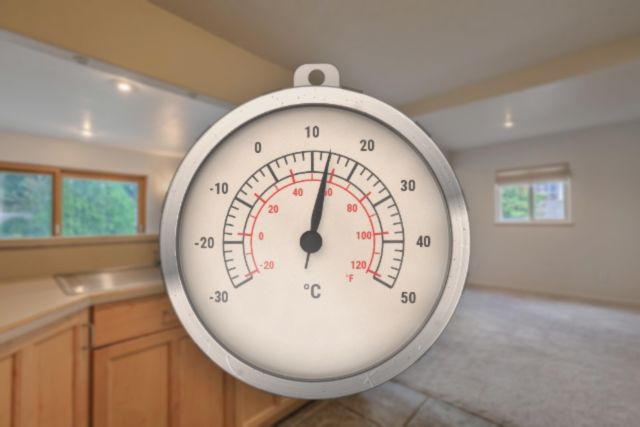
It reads **14** °C
